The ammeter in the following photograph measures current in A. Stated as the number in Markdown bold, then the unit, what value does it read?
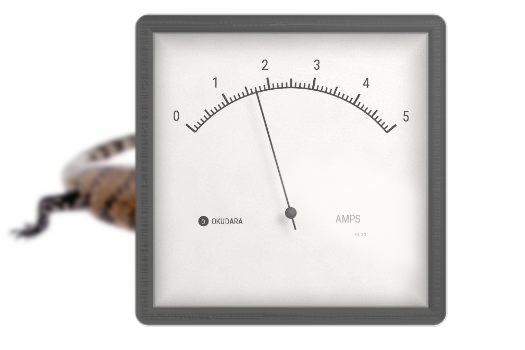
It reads **1.7** A
